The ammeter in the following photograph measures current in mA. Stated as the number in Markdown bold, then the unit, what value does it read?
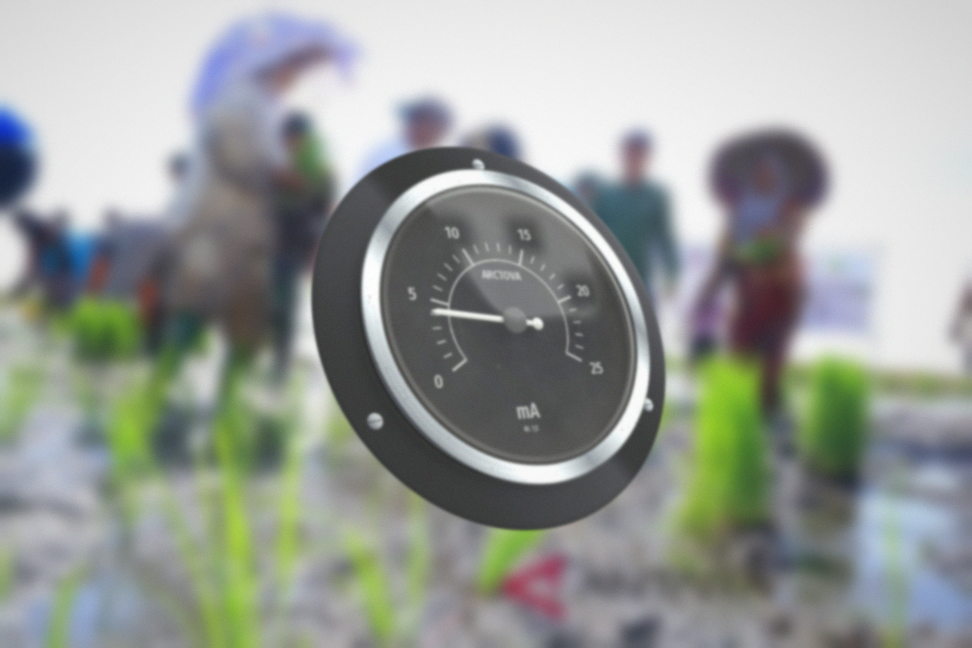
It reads **4** mA
